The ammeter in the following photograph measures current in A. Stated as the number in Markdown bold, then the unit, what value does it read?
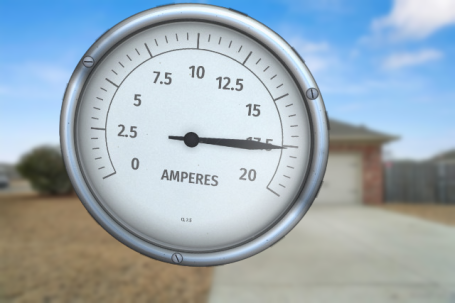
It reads **17.5** A
